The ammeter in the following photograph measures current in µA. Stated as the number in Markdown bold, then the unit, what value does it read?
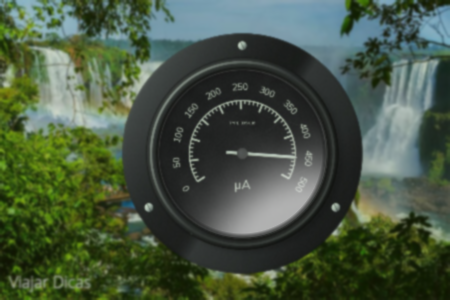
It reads **450** µA
